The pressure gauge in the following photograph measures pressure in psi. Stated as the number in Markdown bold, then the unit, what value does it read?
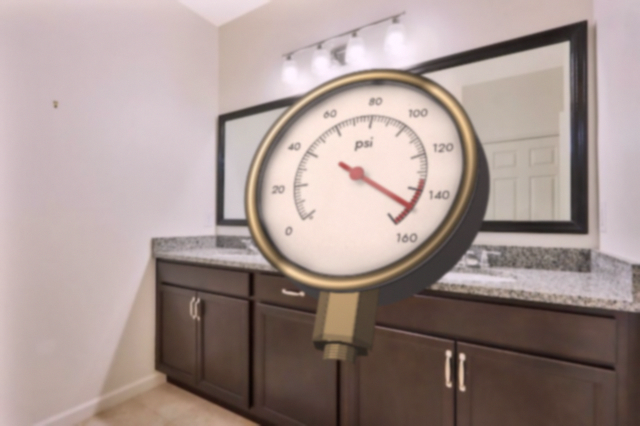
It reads **150** psi
